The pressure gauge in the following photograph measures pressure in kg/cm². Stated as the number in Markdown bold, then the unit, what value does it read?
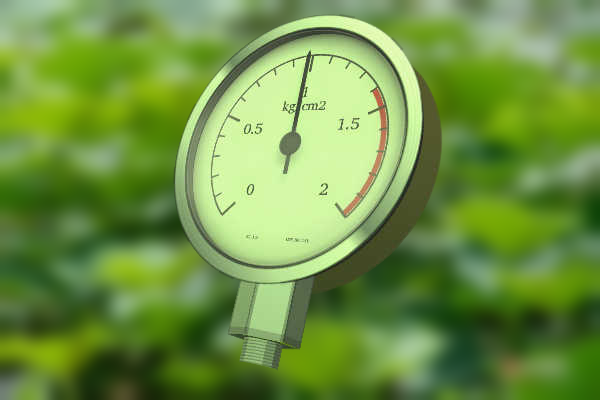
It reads **1** kg/cm²
